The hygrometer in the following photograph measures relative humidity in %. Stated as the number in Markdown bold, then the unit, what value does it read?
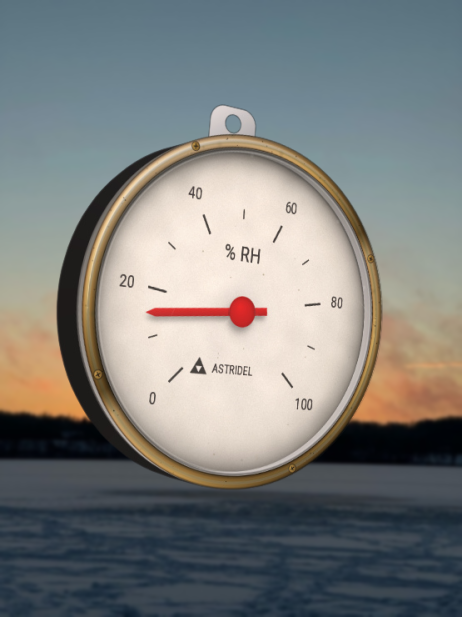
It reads **15** %
